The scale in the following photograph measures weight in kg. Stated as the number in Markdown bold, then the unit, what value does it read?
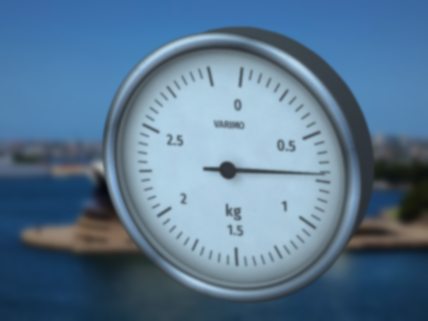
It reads **0.7** kg
